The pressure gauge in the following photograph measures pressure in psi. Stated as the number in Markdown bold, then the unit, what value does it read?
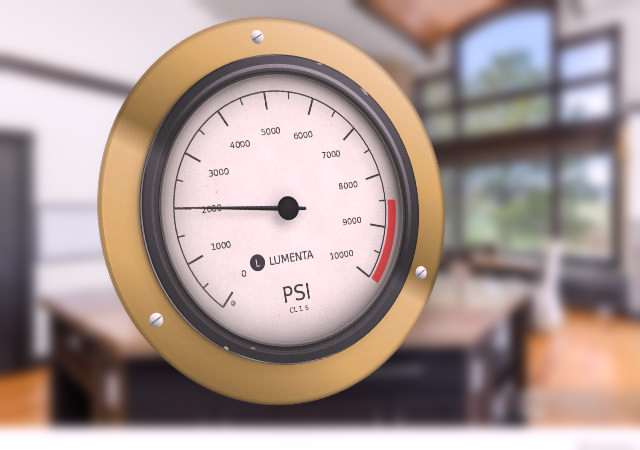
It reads **2000** psi
